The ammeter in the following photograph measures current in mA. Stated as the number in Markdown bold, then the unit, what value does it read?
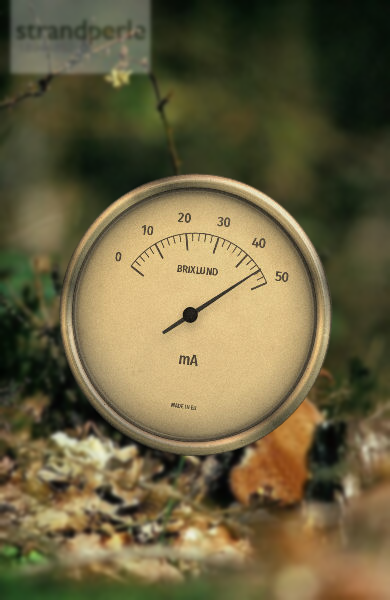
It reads **46** mA
